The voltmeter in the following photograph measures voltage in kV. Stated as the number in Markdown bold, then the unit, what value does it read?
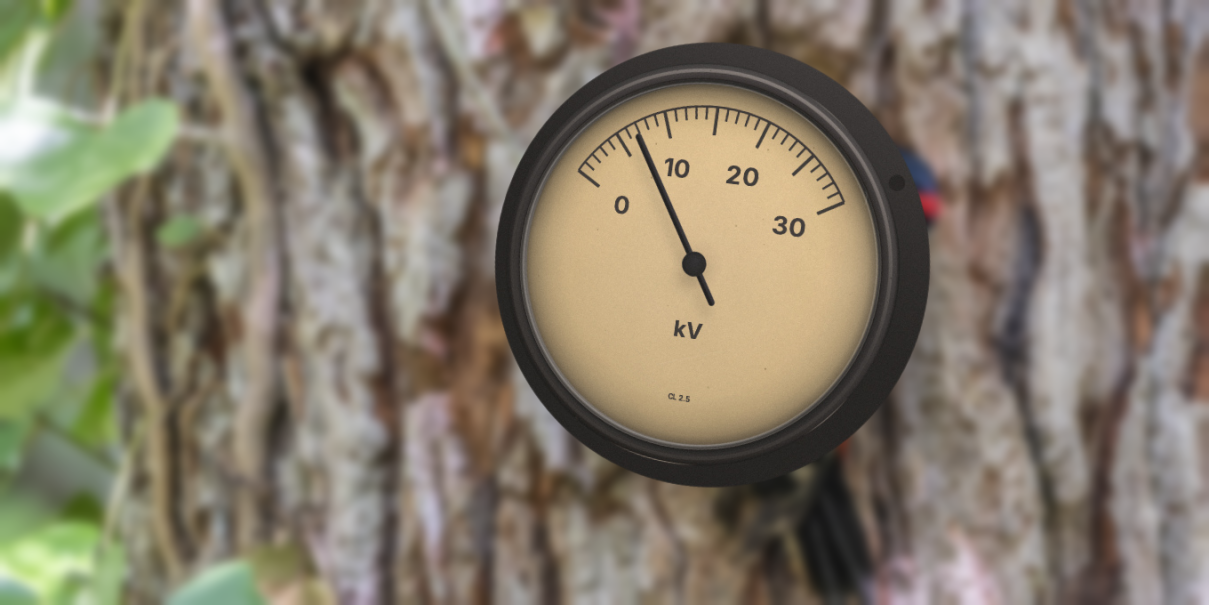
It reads **7** kV
